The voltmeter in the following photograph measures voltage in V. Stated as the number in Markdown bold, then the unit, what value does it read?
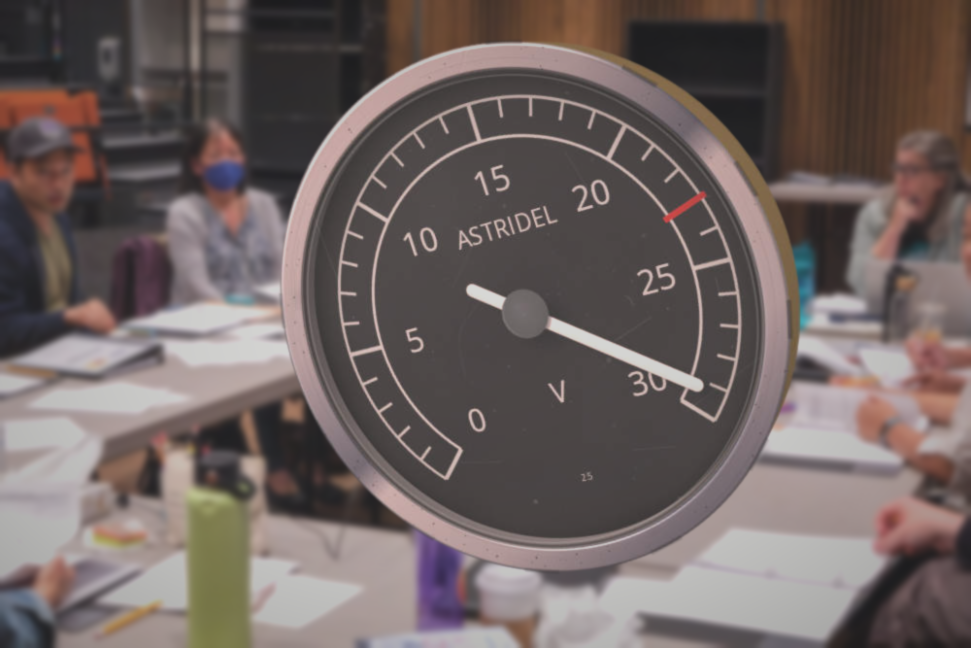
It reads **29** V
